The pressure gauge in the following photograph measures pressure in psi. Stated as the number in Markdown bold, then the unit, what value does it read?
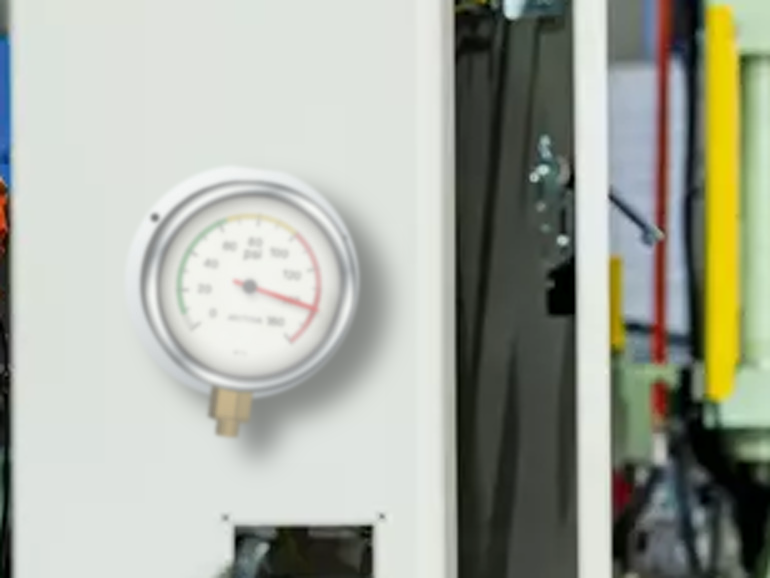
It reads **140** psi
